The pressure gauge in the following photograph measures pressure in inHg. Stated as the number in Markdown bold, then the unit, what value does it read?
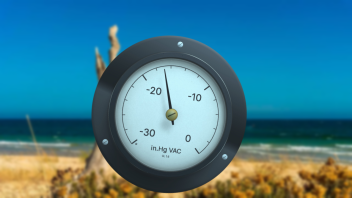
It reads **-17** inHg
